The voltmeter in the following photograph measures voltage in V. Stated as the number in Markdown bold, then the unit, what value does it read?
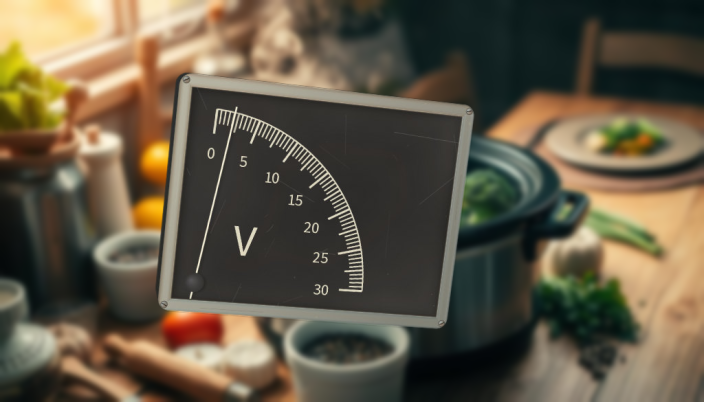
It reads **2** V
